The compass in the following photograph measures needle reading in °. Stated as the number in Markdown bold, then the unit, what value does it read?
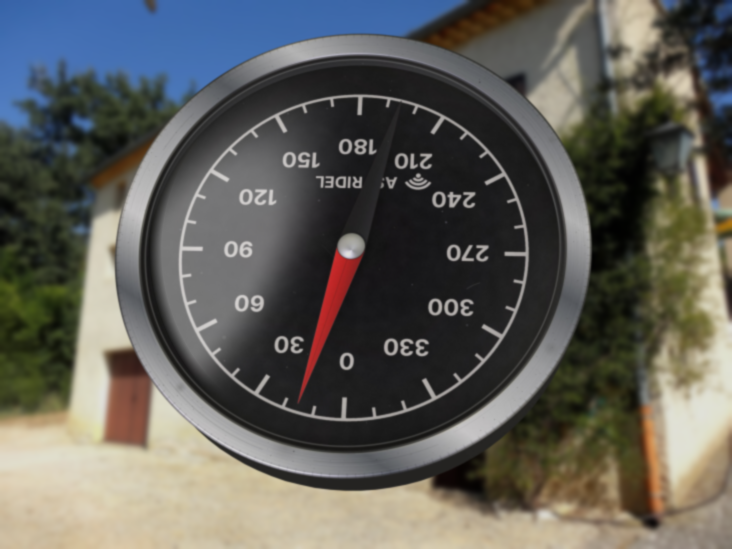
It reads **15** °
